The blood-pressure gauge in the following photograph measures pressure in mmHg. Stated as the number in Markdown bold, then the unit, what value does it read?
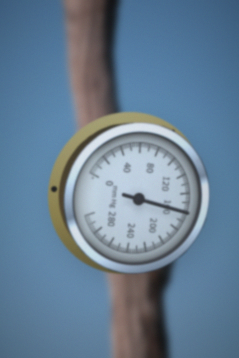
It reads **160** mmHg
